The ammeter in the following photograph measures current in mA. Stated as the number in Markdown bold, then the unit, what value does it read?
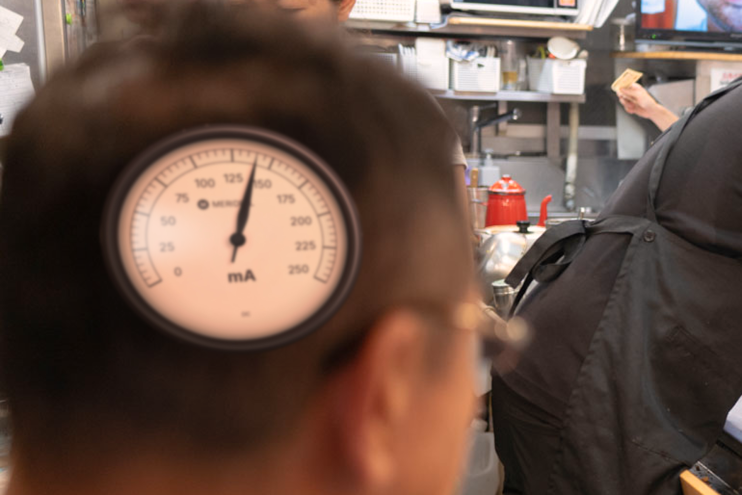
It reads **140** mA
